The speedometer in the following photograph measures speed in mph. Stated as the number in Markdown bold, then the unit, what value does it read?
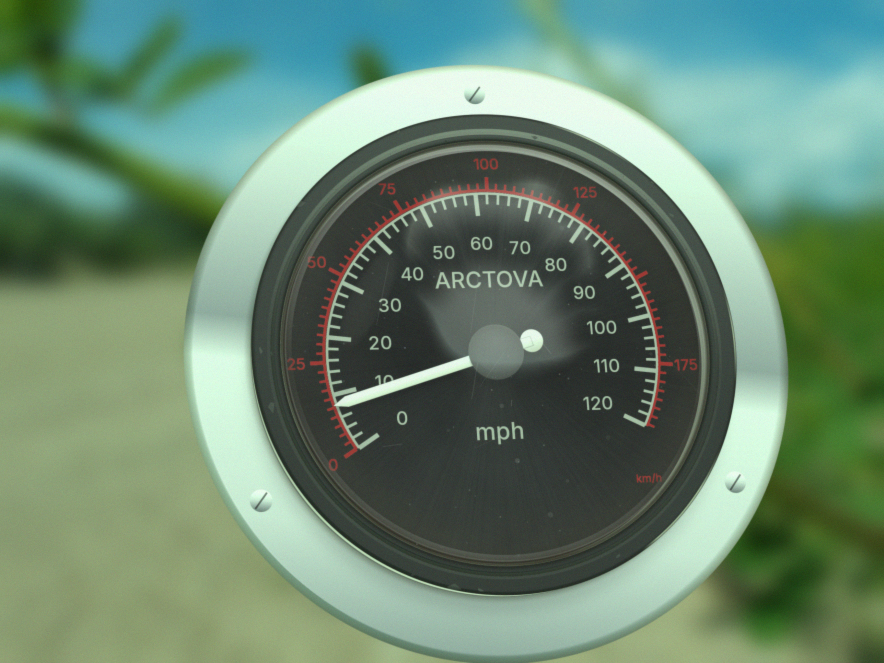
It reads **8** mph
